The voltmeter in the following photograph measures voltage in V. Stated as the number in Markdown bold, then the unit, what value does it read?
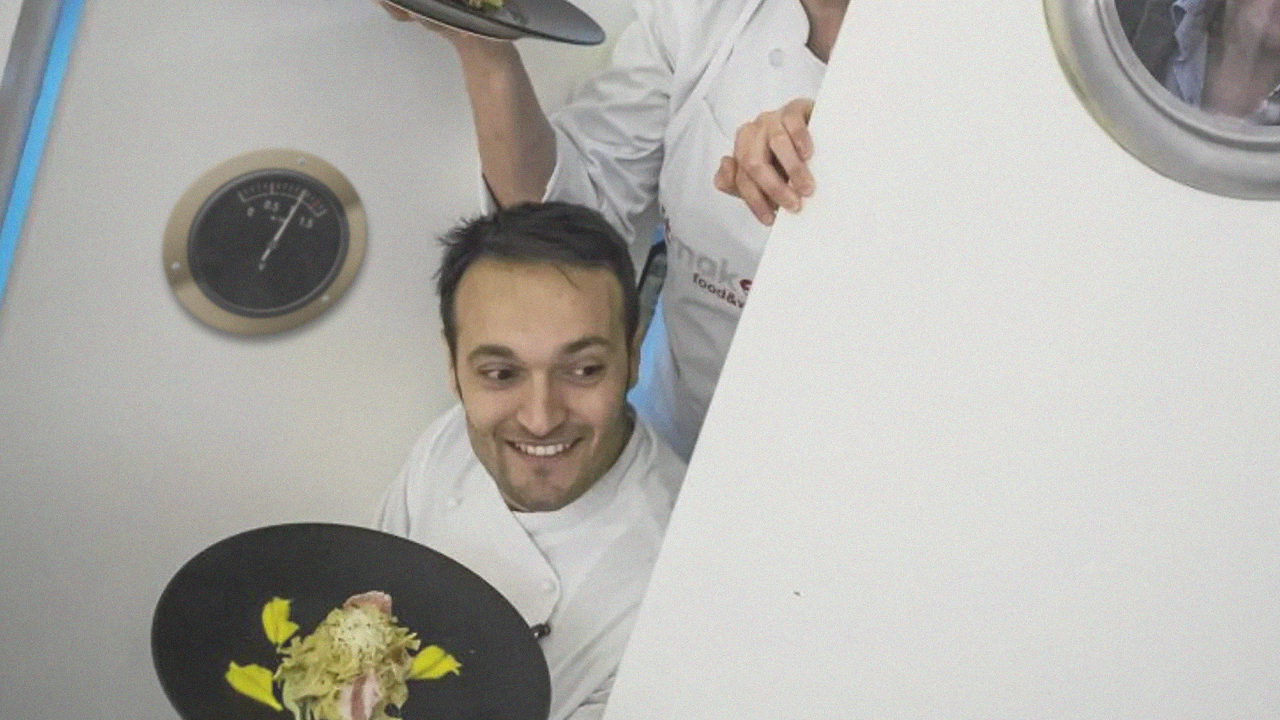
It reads **1** V
